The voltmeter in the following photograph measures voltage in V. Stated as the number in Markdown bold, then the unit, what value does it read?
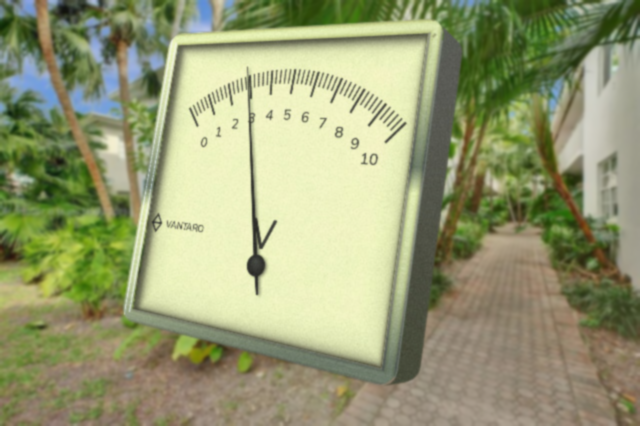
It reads **3** V
